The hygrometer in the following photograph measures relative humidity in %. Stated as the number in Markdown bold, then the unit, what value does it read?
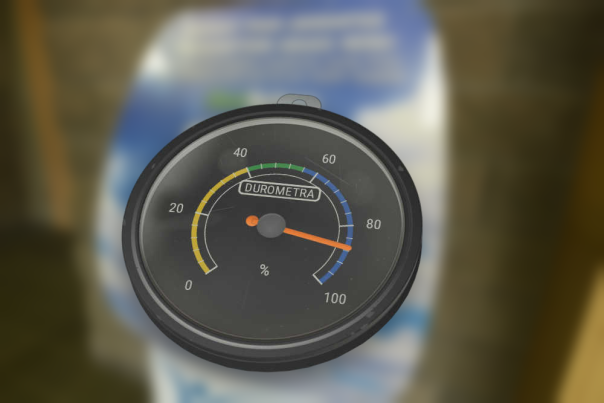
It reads **88** %
